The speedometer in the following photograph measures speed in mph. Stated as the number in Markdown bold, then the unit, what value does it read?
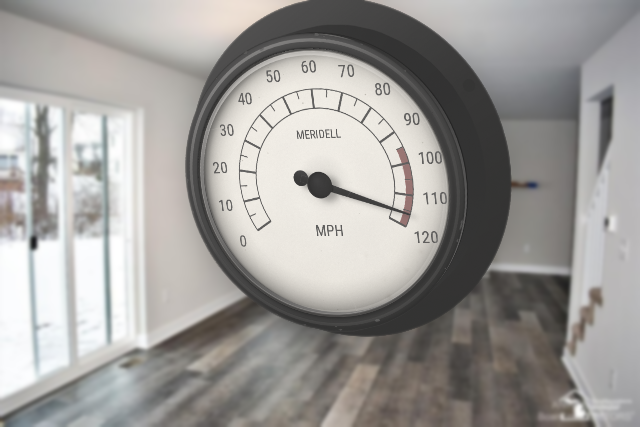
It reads **115** mph
